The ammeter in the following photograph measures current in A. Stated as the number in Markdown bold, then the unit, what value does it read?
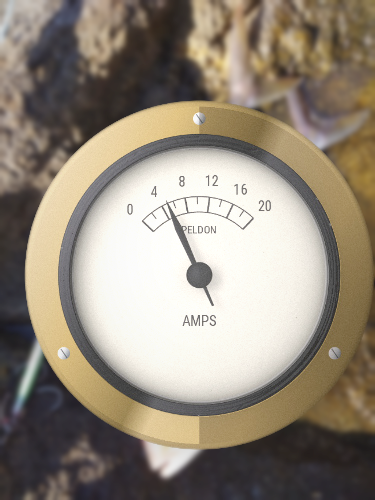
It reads **5** A
